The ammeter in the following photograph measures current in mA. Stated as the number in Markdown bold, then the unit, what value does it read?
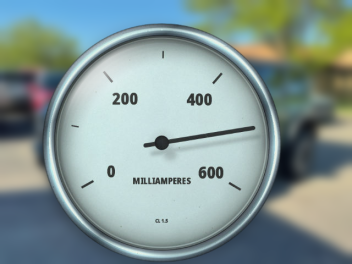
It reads **500** mA
